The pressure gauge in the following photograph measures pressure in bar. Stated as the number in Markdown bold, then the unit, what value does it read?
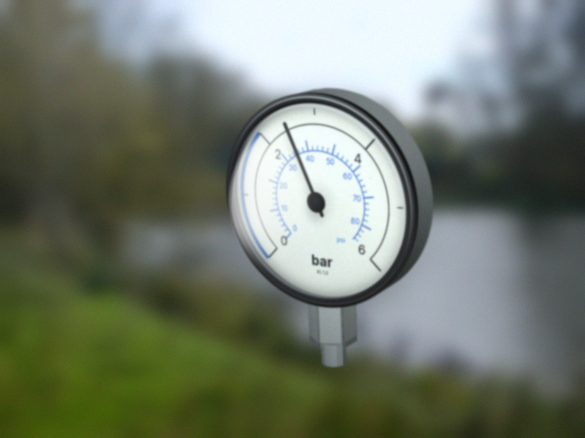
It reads **2.5** bar
